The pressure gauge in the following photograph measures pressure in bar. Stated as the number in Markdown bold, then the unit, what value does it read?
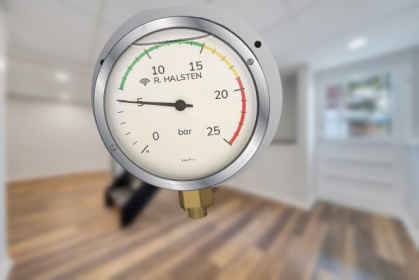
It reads **5** bar
